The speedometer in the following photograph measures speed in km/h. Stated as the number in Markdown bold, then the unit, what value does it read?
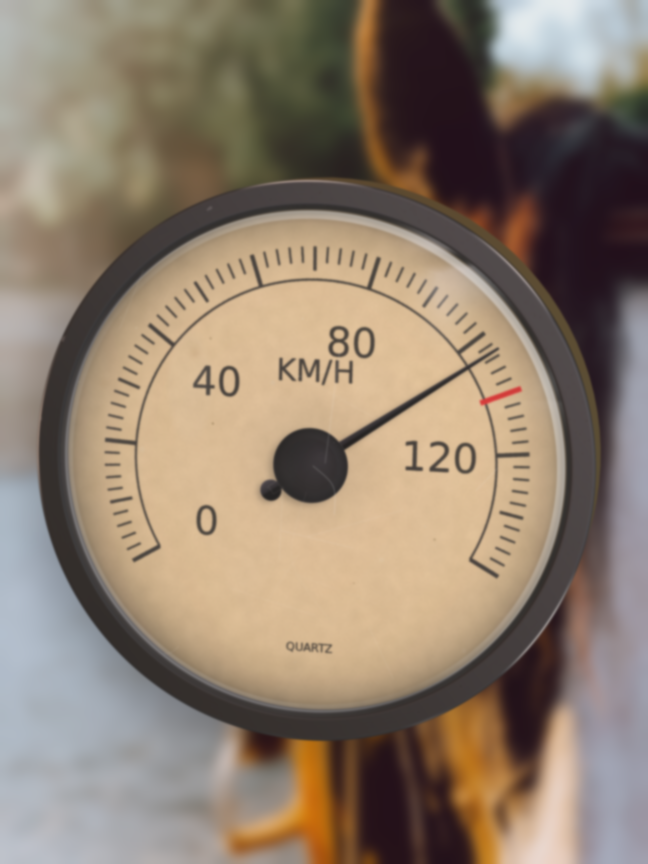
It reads **103** km/h
